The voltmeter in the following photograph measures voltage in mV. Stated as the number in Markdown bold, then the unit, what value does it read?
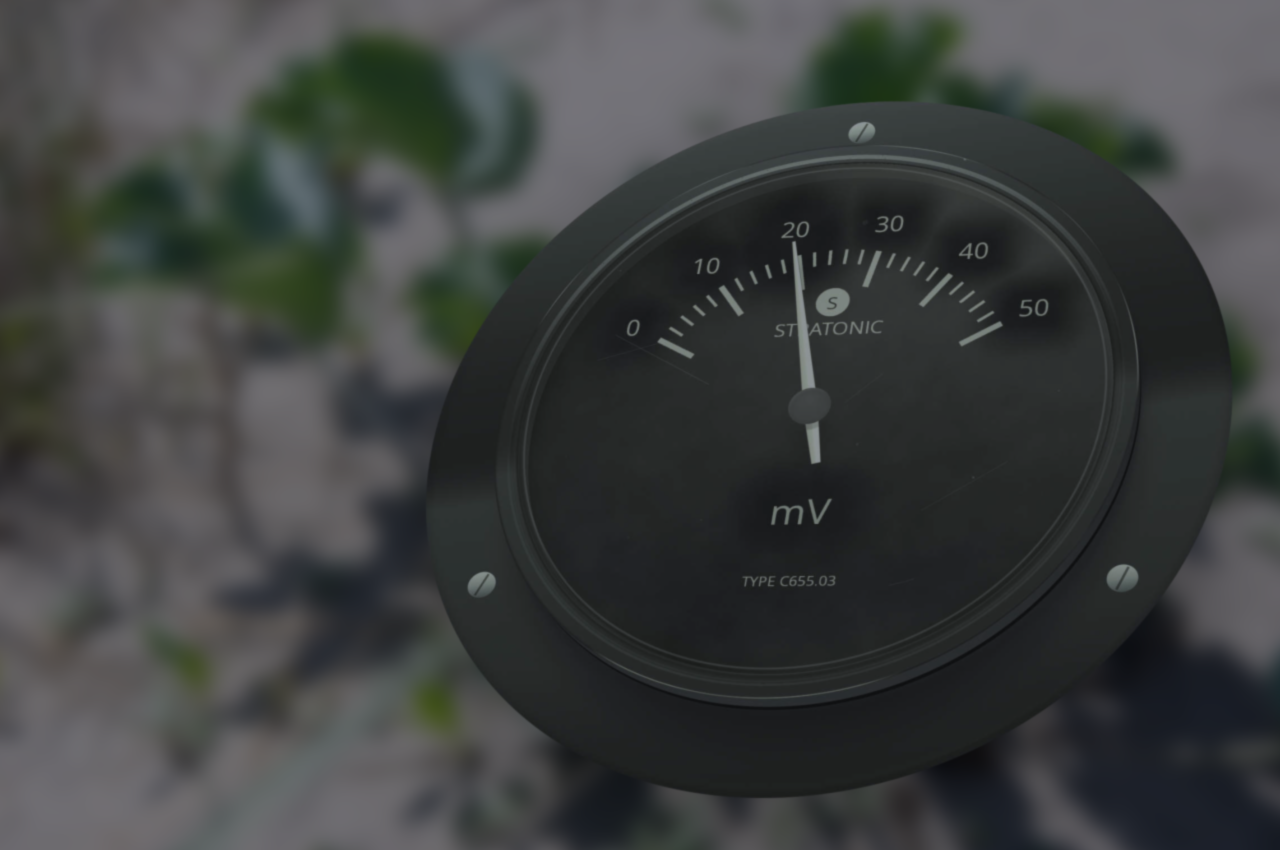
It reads **20** mV
